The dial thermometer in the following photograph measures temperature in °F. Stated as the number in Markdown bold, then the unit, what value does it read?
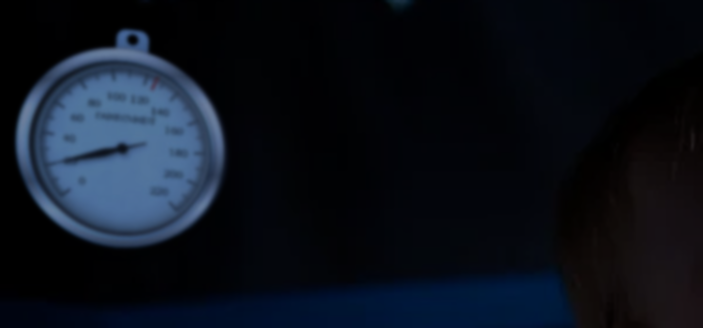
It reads **20** °F
